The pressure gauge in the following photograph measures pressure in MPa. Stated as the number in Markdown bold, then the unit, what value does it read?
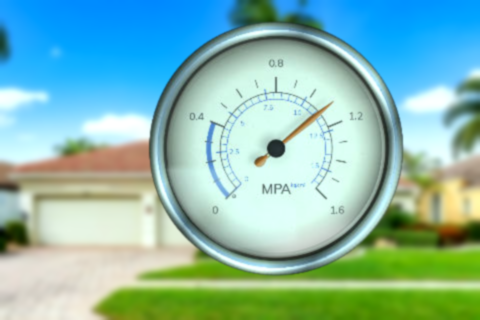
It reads **1.1** MPa
